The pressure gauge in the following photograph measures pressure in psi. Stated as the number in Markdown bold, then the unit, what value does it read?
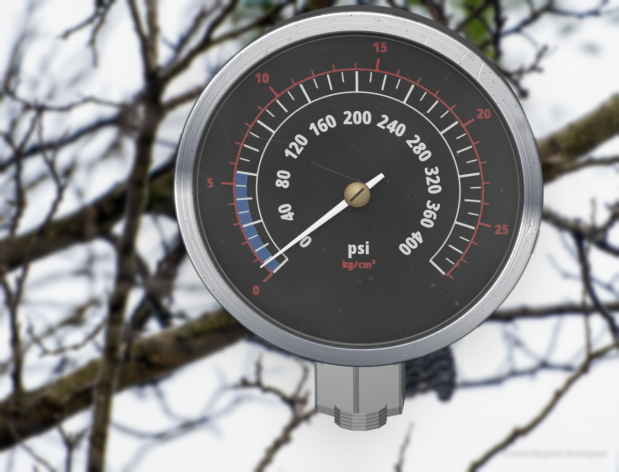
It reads **10** psi
